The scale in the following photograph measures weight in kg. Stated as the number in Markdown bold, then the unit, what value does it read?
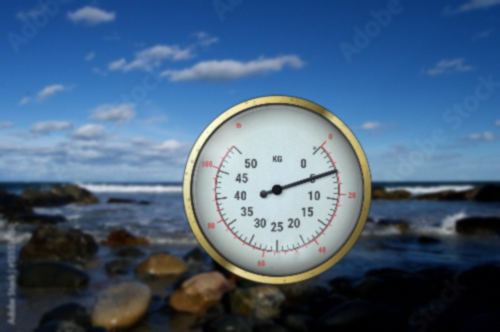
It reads **5** kg
